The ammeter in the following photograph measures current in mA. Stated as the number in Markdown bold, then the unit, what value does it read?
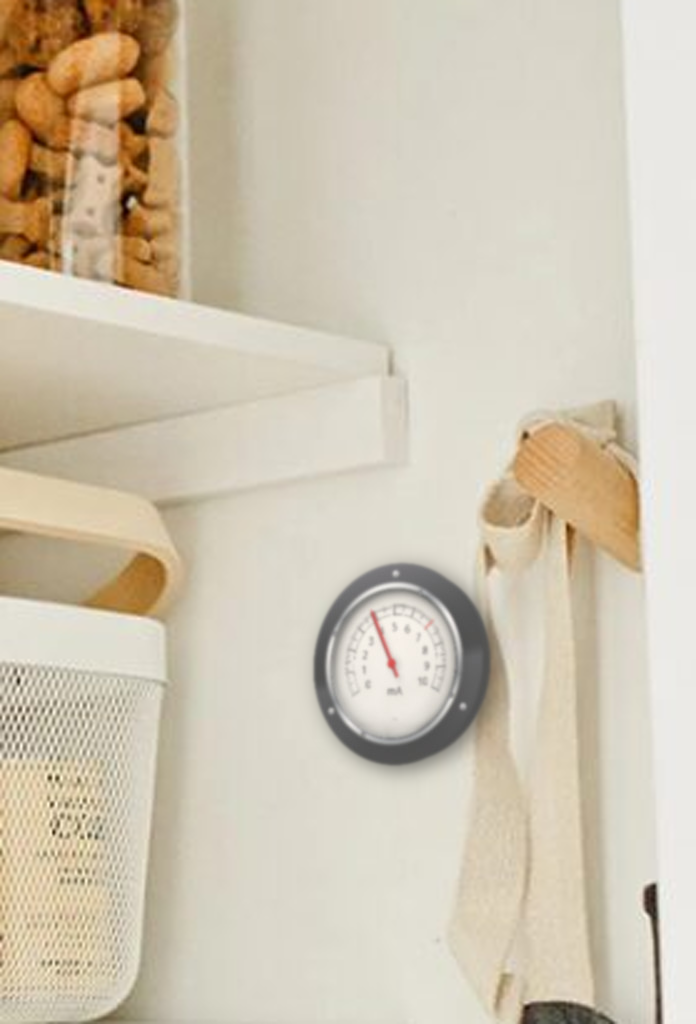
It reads **4** mA
